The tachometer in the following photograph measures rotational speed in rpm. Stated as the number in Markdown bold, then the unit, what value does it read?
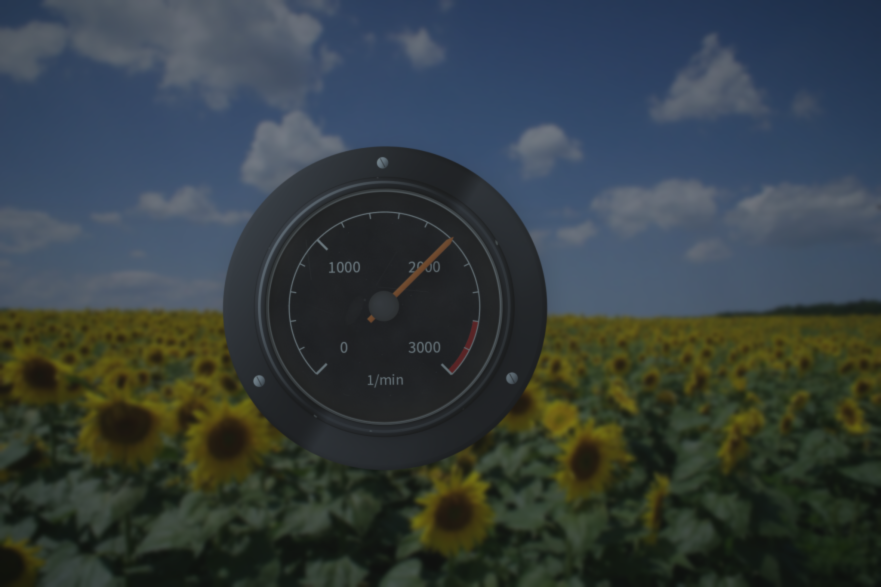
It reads **2000** rpm
